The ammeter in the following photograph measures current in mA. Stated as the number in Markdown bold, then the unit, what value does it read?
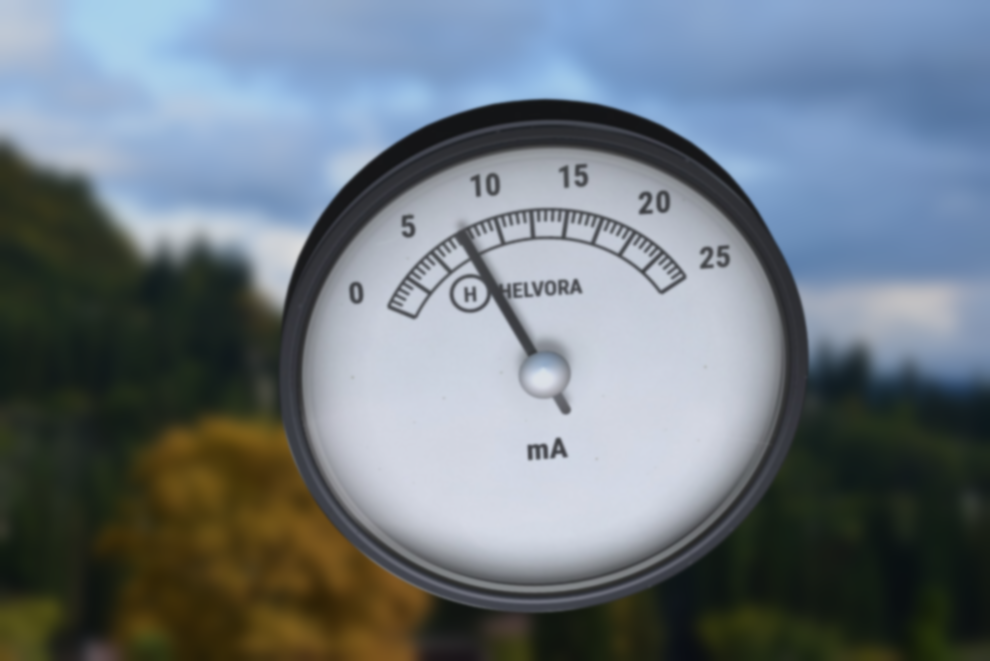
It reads **7.5** mA
